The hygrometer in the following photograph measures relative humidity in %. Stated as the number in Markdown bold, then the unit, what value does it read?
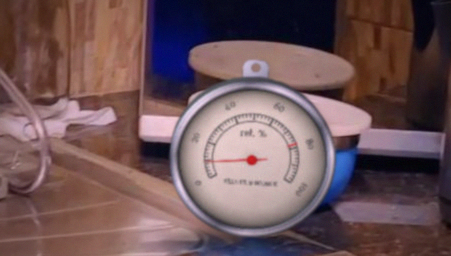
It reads **10** %
